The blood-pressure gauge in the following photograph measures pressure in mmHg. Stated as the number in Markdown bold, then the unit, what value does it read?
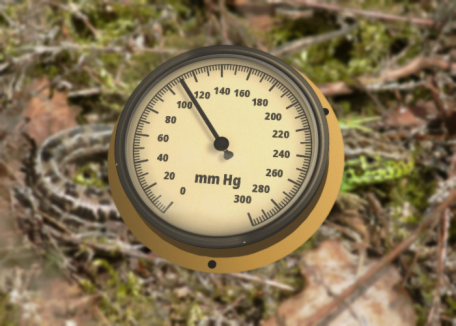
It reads **110** mmHg
